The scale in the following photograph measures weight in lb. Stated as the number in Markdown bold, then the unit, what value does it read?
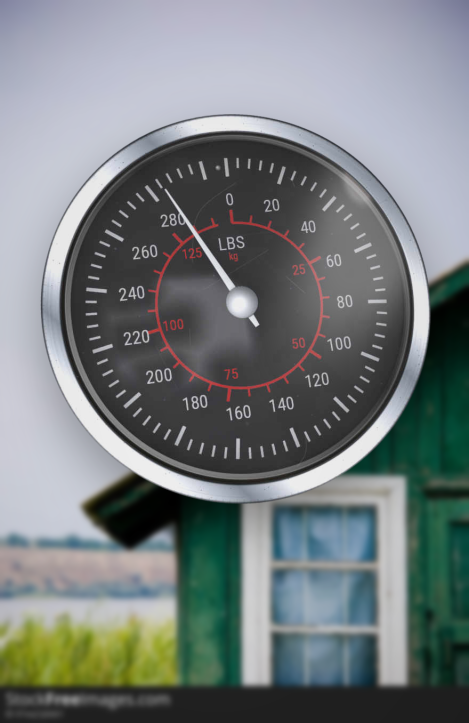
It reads **284** lb
